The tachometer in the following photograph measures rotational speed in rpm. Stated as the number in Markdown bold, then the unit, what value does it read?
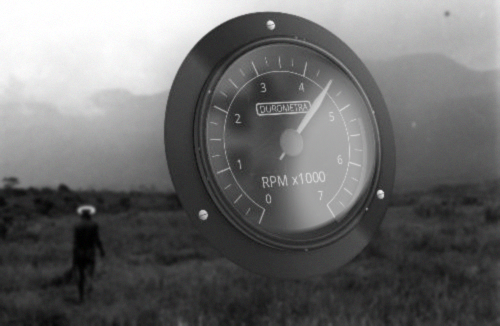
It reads **4500** rpm
